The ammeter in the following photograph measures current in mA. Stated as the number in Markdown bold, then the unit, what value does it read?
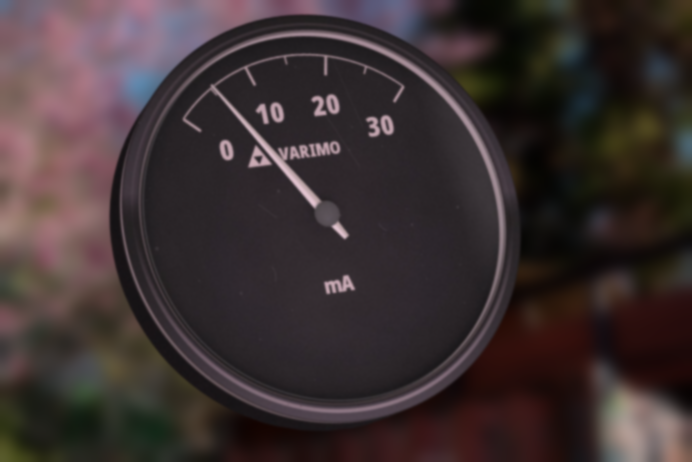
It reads **5** mA
